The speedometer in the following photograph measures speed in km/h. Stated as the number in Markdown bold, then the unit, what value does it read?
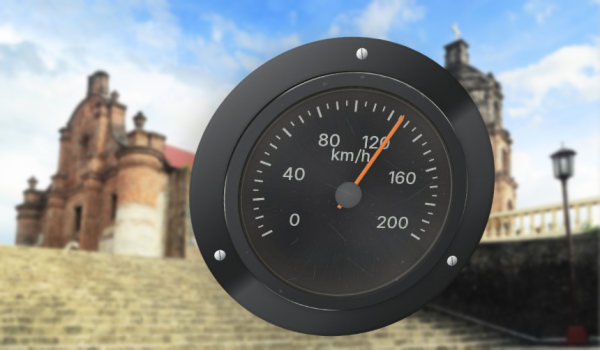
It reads **125** km/h
